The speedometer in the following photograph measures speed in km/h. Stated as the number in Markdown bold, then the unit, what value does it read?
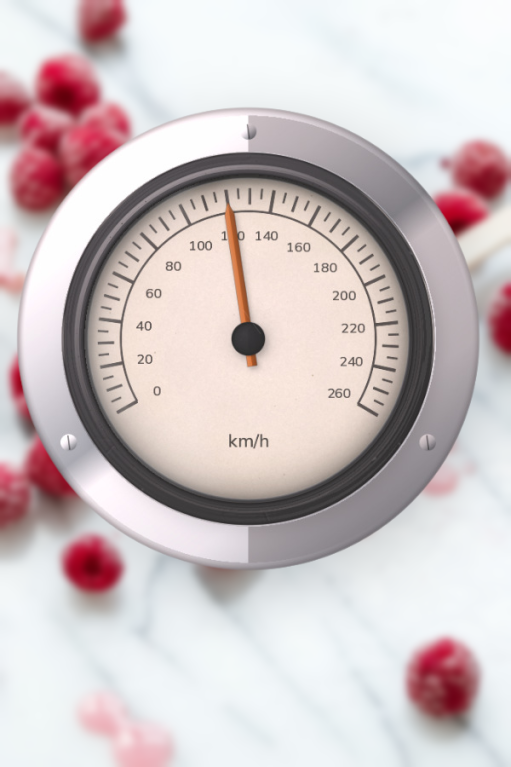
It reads **120** km/h
